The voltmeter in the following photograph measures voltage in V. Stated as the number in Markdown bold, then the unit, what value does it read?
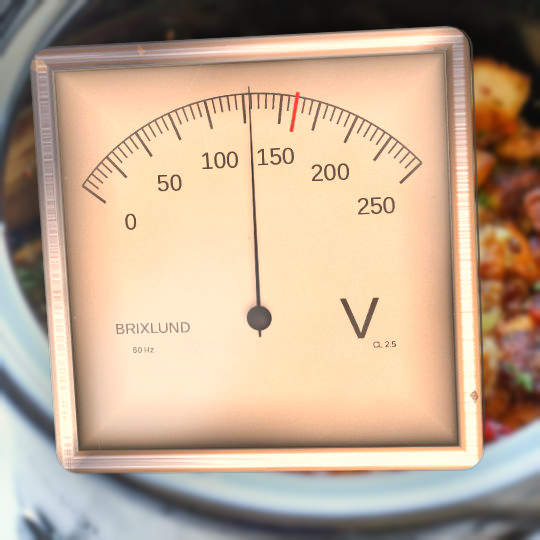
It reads **130** V
